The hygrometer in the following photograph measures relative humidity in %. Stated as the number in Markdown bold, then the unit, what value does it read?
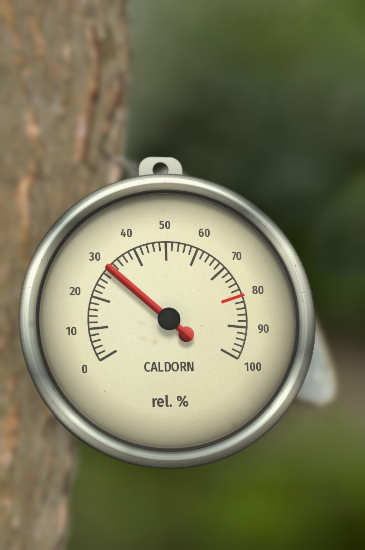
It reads **30** %
